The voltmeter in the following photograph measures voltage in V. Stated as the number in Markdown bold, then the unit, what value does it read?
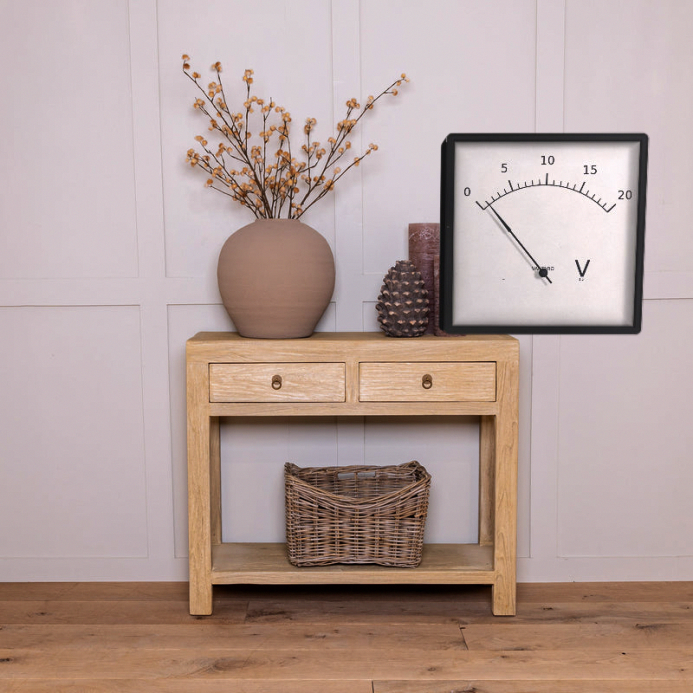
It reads **1** V
